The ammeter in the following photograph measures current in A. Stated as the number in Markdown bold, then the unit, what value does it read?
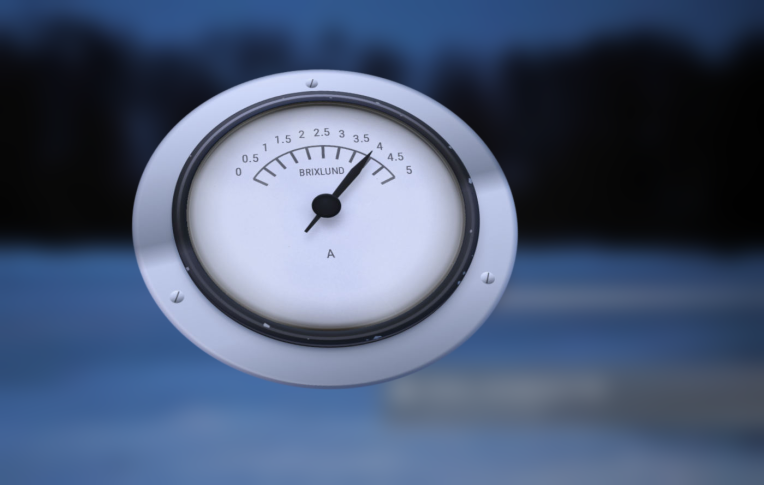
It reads **4** A
